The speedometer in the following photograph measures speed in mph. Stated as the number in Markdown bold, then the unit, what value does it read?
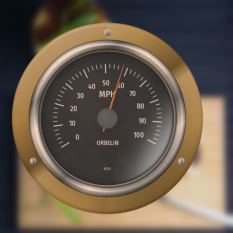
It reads **58** mph
